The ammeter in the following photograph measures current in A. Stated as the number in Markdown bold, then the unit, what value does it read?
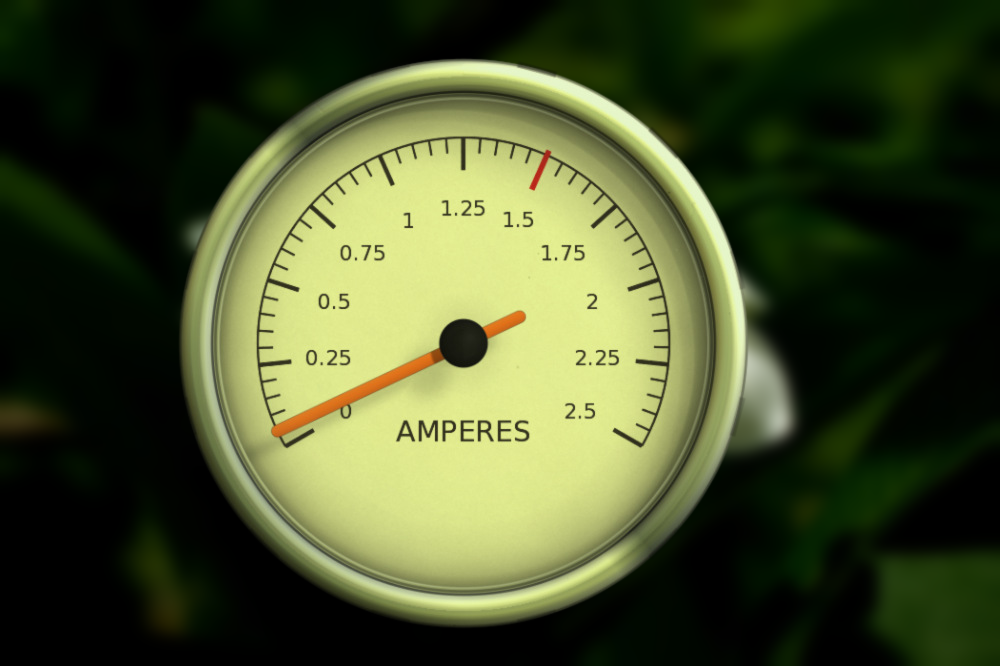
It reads **0.05** A
